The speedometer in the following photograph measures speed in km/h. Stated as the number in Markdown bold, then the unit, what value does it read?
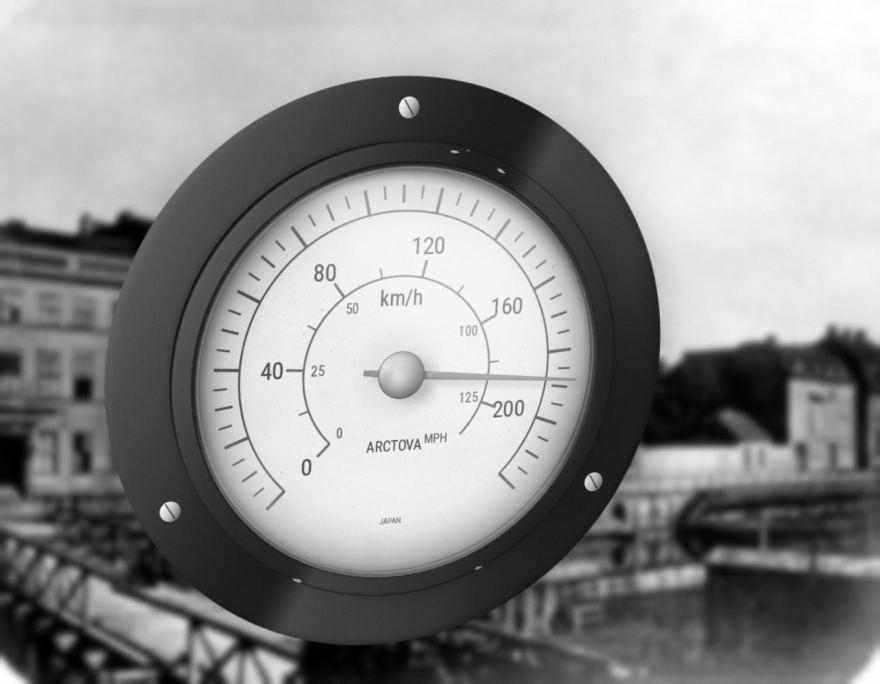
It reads **187.5** km/h
